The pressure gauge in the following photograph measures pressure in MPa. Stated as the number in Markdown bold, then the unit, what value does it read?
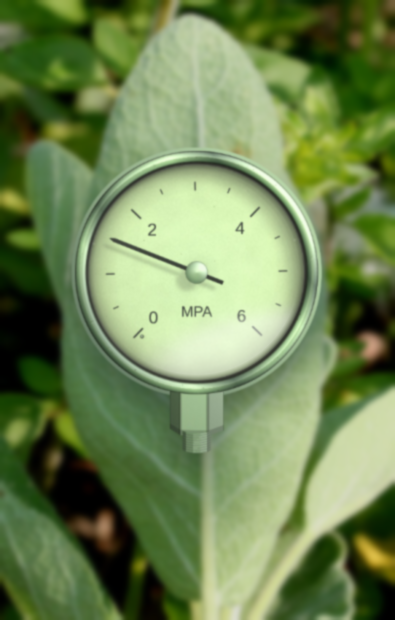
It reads **1.5** MPa
